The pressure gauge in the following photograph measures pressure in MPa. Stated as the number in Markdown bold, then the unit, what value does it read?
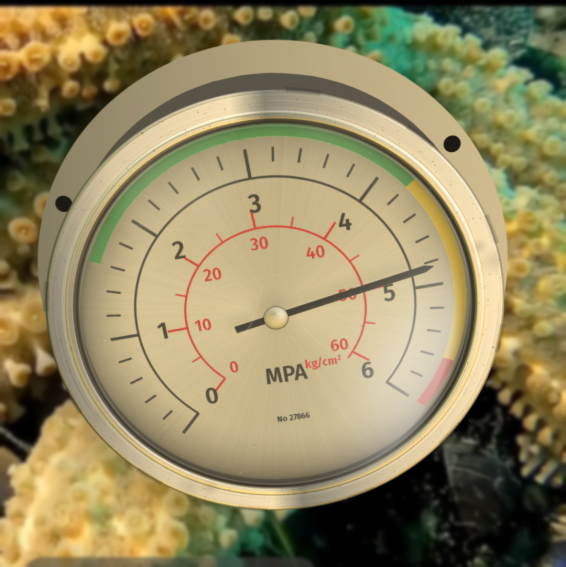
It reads **4.8** MPa
